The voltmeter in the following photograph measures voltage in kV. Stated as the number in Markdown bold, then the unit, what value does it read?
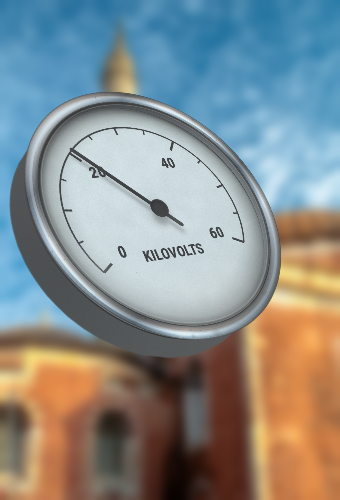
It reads **20** kV
